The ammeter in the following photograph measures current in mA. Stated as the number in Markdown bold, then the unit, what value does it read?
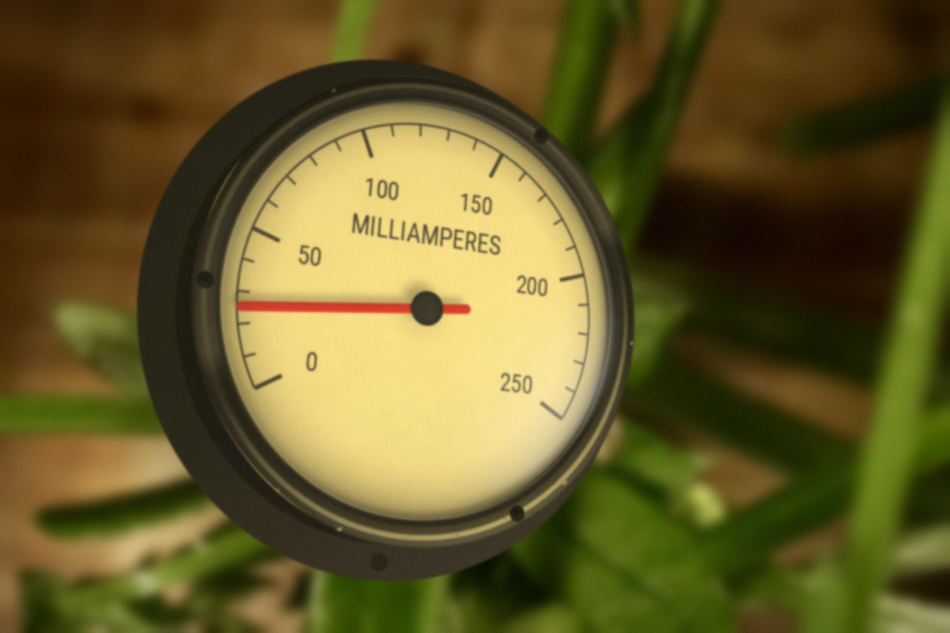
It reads **25** mA
